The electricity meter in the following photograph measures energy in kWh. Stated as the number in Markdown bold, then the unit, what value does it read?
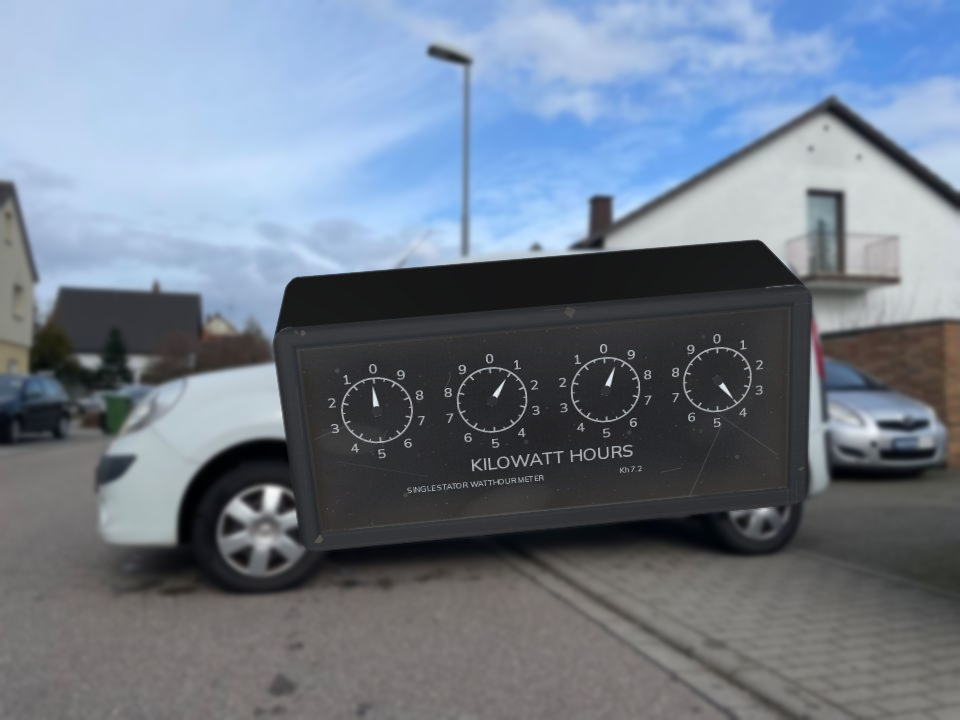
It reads **94** kWh
